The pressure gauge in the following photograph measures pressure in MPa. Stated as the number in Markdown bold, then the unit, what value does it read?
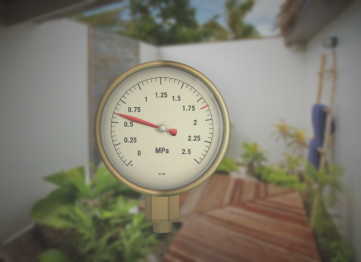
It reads **0.6** MPa
